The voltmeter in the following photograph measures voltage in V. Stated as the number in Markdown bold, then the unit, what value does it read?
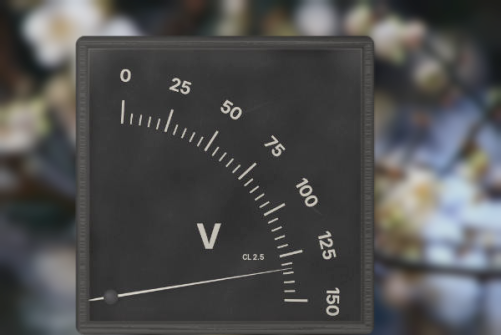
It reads **132.5** V
